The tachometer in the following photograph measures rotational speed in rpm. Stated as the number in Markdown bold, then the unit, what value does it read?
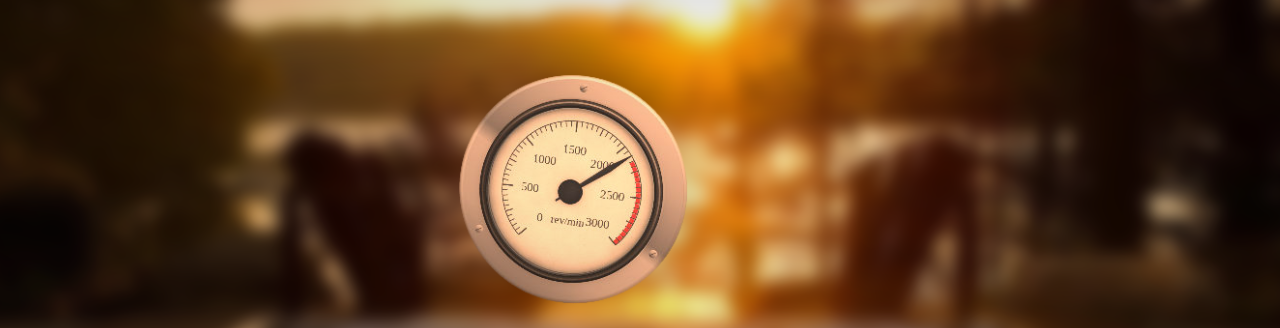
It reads **2100** rpm
